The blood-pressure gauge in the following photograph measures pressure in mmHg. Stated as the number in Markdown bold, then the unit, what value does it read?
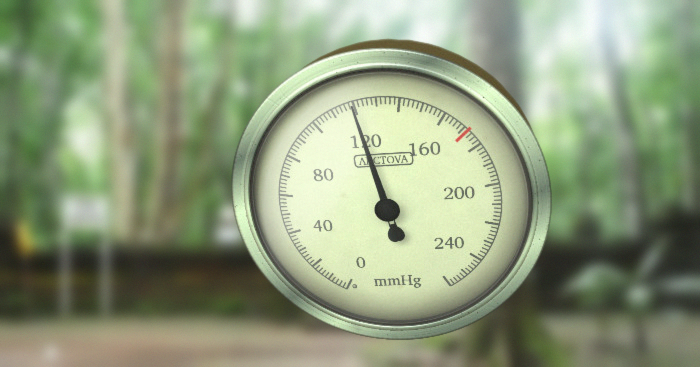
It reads **120** mmHg
